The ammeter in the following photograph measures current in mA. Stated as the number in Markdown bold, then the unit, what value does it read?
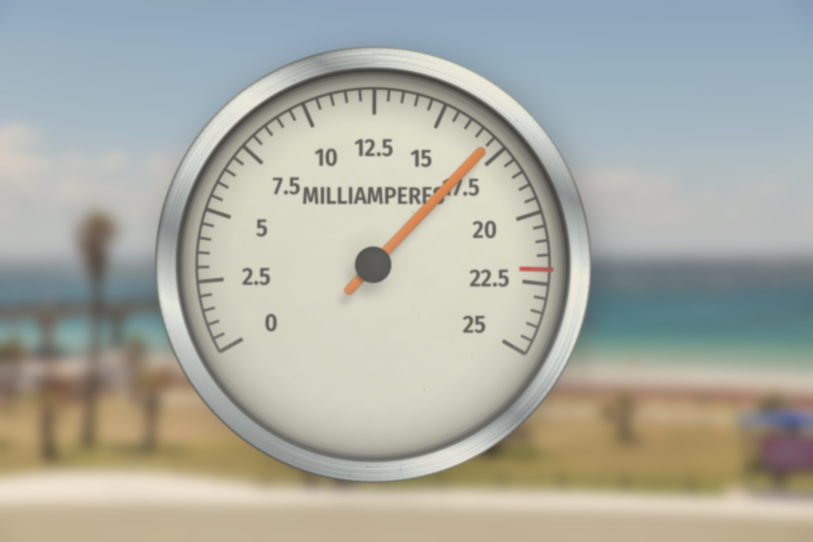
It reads **17** mA
